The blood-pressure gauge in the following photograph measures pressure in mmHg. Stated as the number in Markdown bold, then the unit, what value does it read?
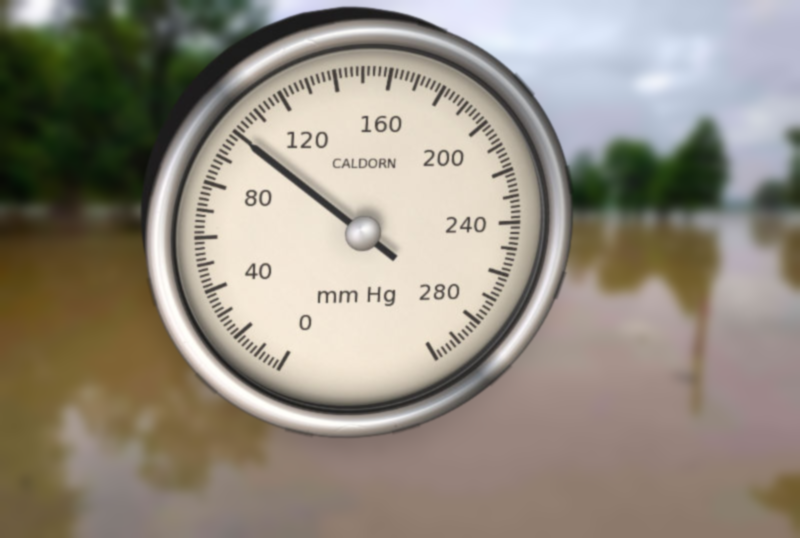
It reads **100** mmHg
